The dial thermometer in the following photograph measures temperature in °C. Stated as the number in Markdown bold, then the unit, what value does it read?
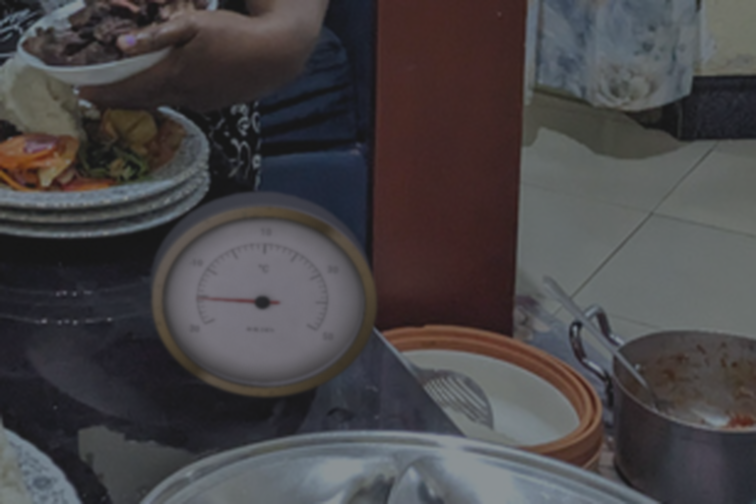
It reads **-20** °C
